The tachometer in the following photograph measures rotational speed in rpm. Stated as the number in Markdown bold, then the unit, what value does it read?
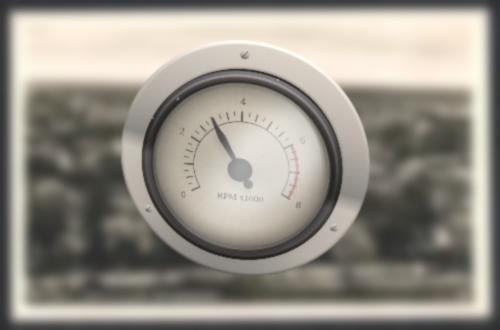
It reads **3000** rpm
